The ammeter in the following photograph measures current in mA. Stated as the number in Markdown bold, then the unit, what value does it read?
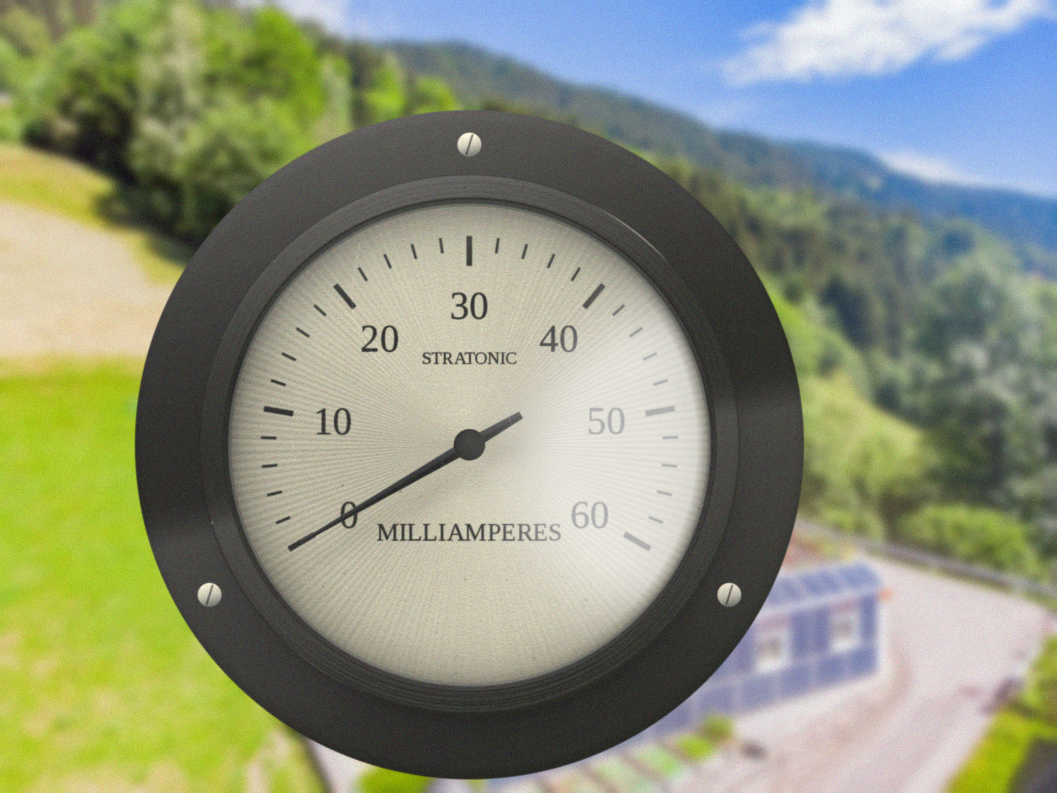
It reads **0** mA
